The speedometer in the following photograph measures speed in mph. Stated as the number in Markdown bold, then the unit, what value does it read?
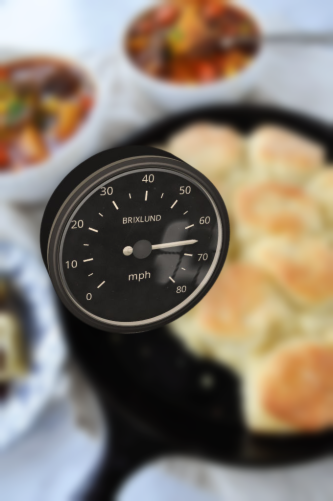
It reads **65** mph
